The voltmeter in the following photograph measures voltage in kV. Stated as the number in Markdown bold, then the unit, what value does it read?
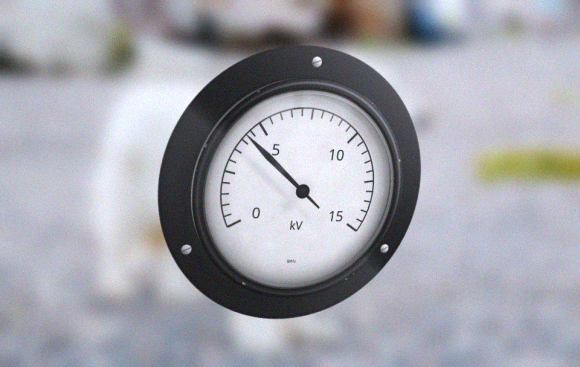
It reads **4.25** kV
